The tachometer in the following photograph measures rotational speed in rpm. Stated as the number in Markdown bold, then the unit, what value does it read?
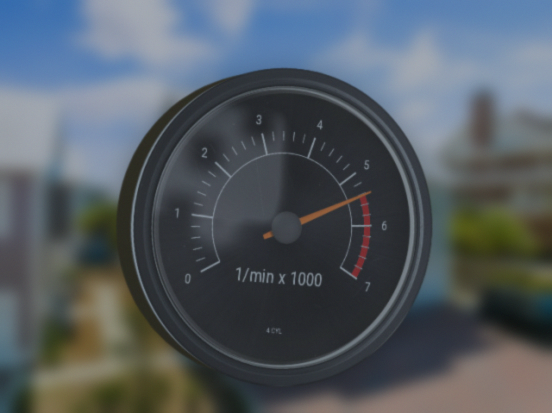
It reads **5400** rpm
